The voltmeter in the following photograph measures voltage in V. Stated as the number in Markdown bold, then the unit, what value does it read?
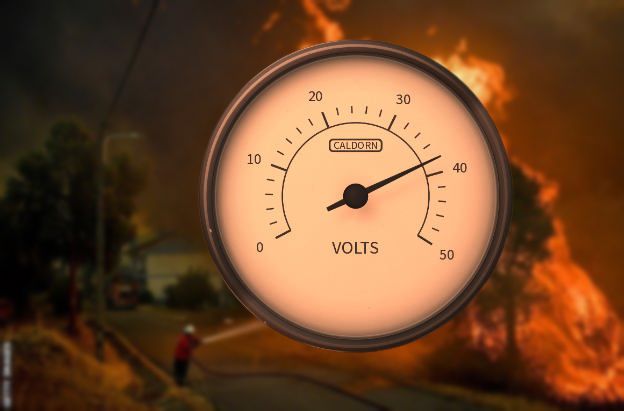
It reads **38** V
